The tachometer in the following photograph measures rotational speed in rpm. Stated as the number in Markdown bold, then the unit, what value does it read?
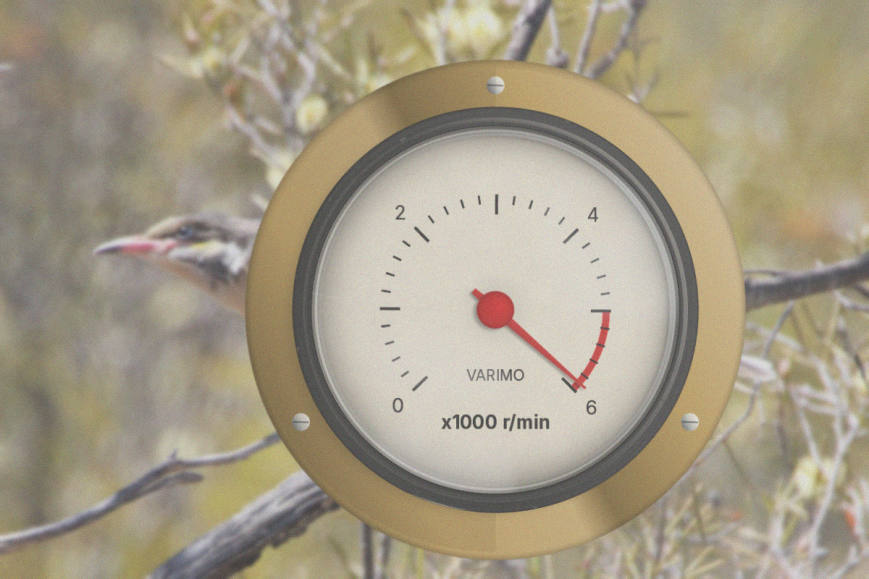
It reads **5900** rpm
